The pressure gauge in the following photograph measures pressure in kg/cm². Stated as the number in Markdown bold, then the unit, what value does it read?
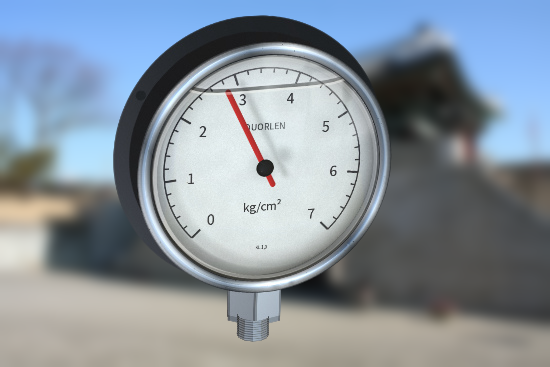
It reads **2.8** kg/cm²
